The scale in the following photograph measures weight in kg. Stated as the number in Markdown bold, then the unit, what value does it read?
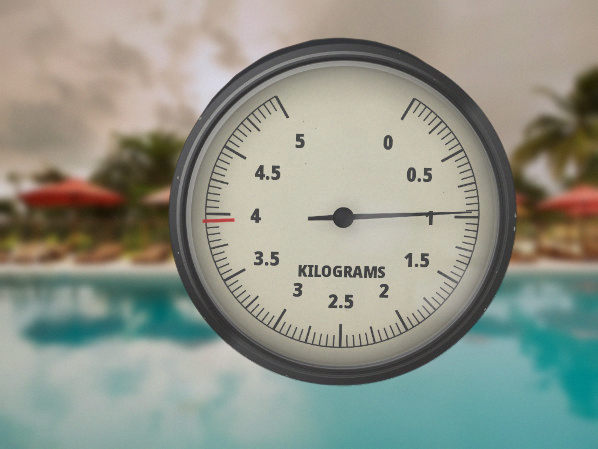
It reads **0.95** kg
